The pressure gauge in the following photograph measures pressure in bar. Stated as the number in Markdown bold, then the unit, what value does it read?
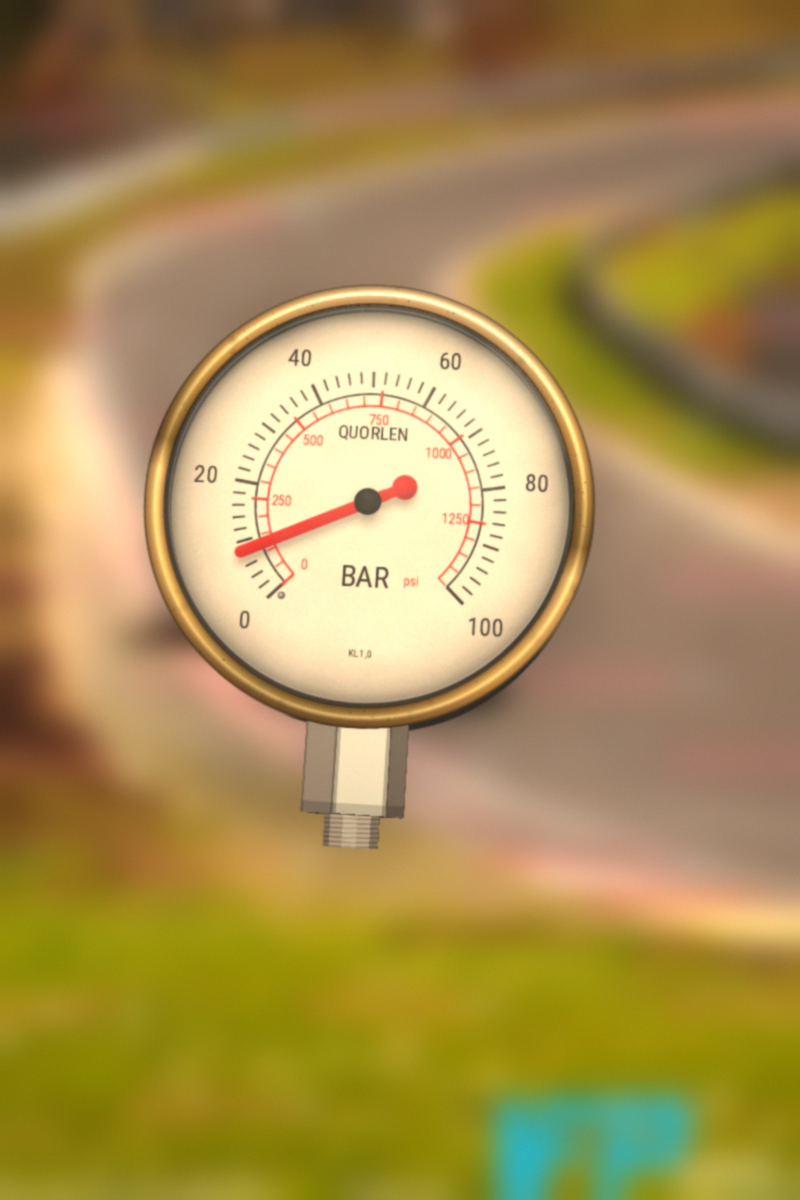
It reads **8** bar
